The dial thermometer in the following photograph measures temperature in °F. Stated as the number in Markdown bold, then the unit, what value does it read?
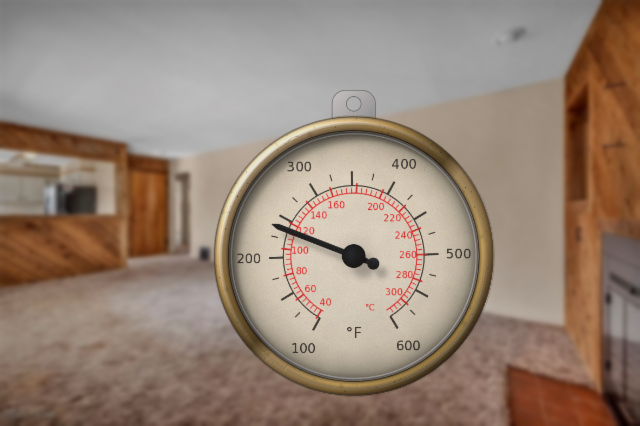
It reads **237.5** °F
